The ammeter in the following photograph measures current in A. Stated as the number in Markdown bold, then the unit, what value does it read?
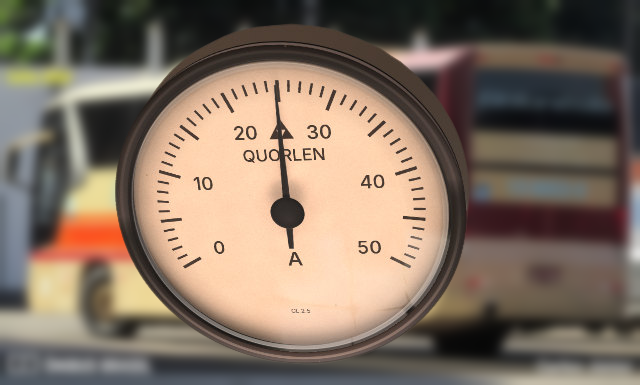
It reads **25** A
